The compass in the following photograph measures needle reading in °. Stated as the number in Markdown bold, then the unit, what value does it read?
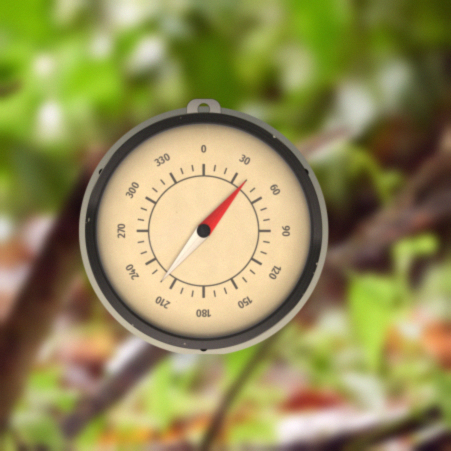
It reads **40** °
